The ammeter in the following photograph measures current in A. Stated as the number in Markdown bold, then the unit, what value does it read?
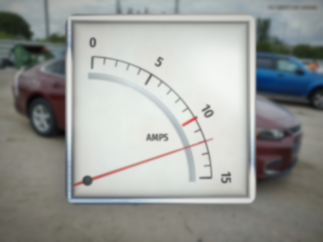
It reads **12** A
